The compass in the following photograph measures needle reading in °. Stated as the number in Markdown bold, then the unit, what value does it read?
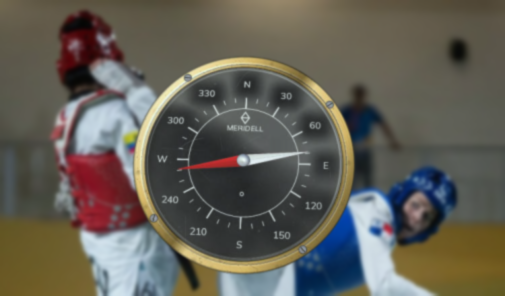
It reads **260** °
